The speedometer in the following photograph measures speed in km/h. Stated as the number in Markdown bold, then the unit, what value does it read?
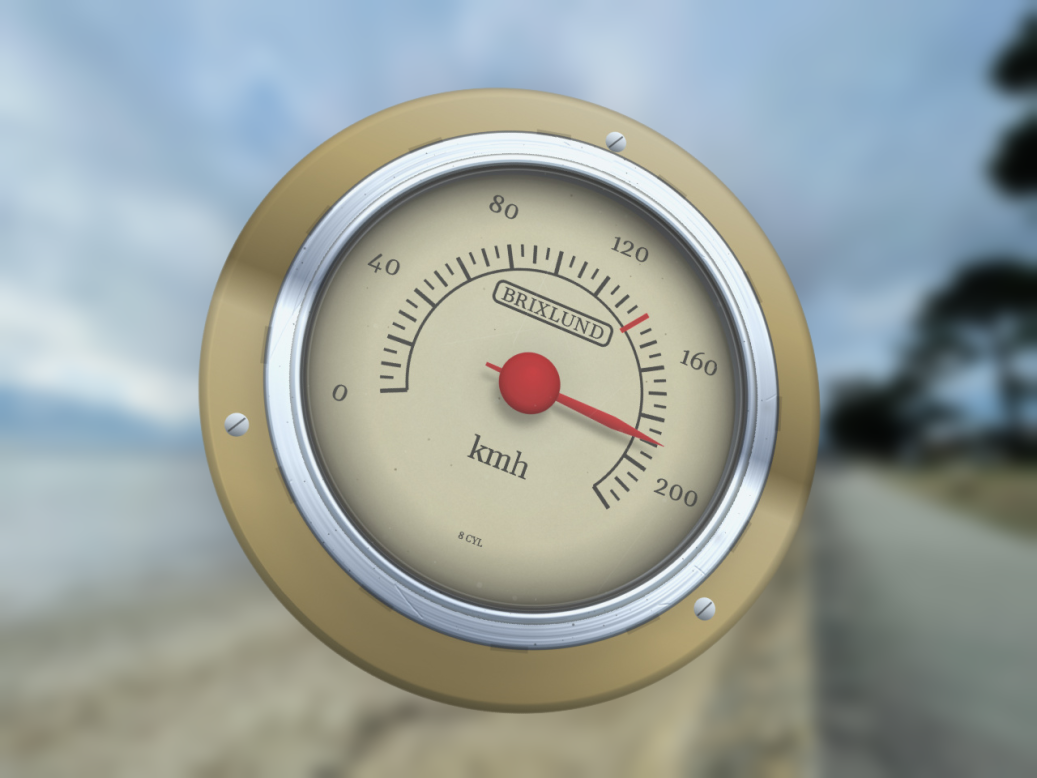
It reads **190** km/h
